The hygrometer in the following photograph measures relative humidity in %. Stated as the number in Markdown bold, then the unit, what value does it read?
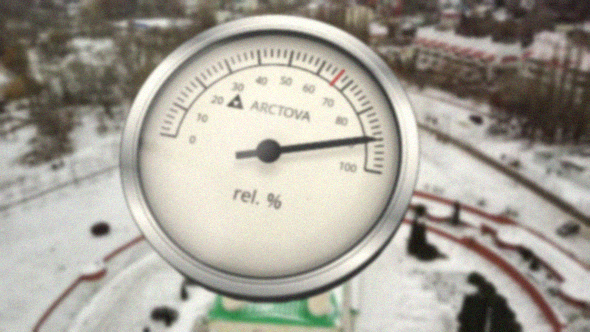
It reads **90** %
